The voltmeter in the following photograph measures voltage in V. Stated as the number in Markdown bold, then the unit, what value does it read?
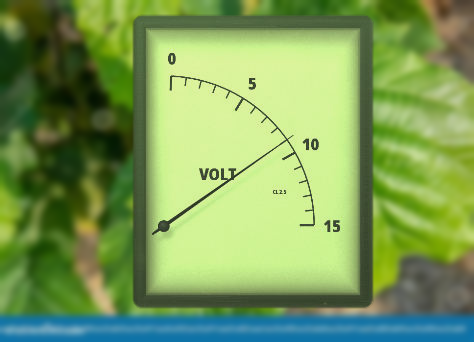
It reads **9** V
